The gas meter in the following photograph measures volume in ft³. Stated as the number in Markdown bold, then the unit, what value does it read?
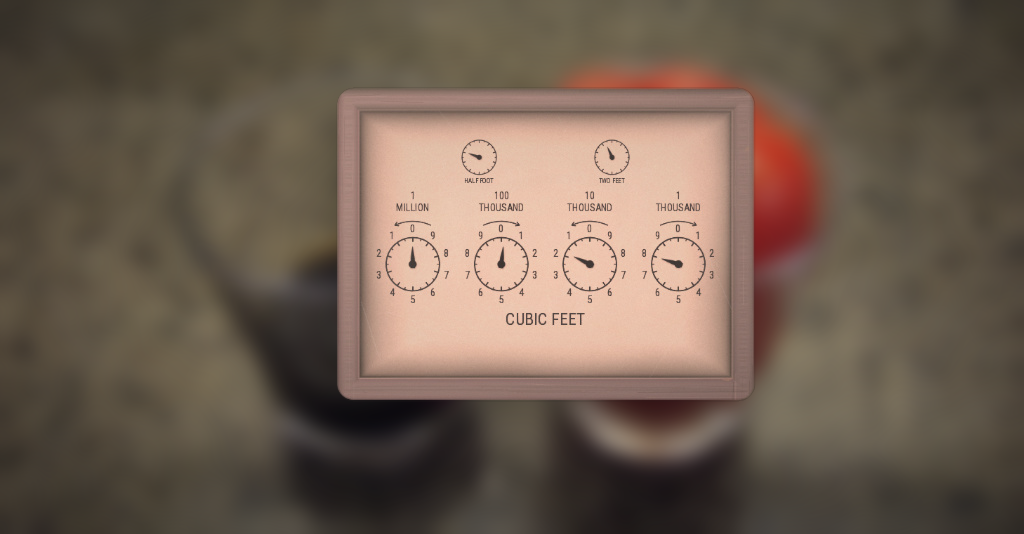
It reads **1800** ft³
